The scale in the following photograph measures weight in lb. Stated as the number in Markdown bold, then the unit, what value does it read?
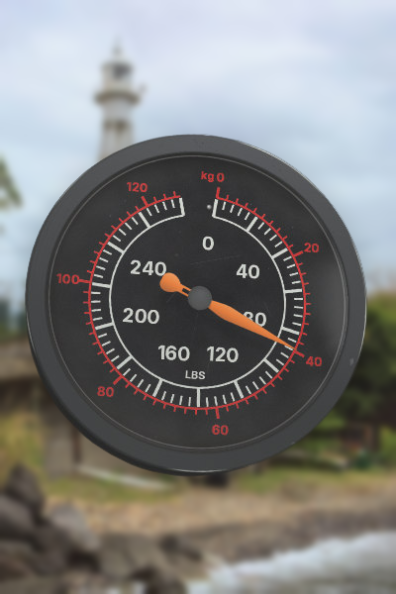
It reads **88** lb
